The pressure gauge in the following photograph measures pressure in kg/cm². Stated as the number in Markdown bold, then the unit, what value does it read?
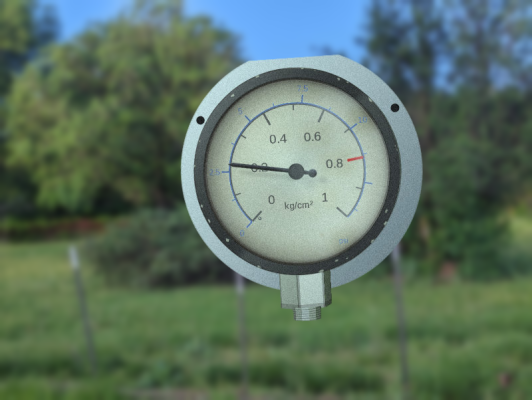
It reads **0.2** kg/cm²
